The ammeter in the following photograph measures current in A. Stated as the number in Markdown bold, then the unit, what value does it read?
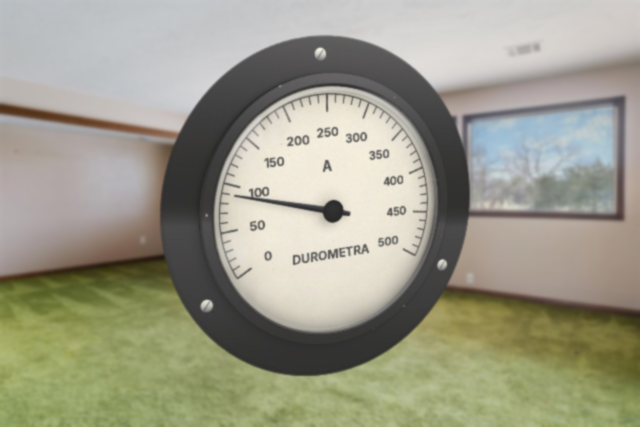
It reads **90** A
